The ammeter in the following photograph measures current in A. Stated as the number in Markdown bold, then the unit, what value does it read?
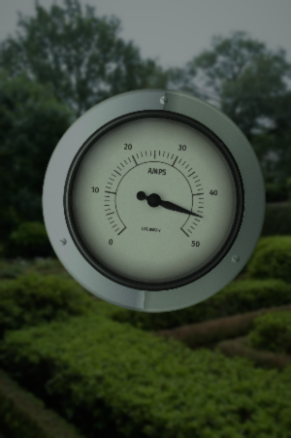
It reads **45** A
